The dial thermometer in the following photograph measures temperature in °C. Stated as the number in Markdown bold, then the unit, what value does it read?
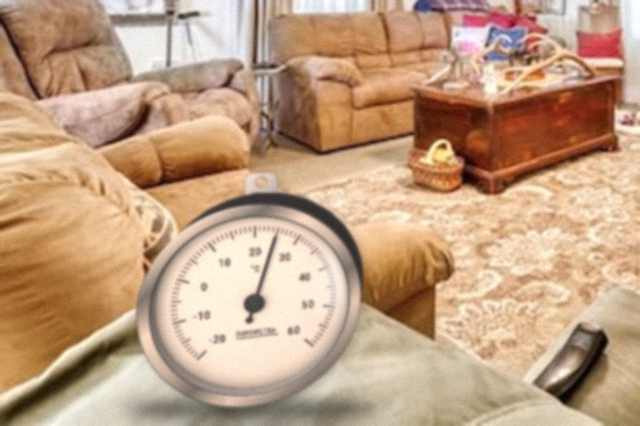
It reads **25** °C
